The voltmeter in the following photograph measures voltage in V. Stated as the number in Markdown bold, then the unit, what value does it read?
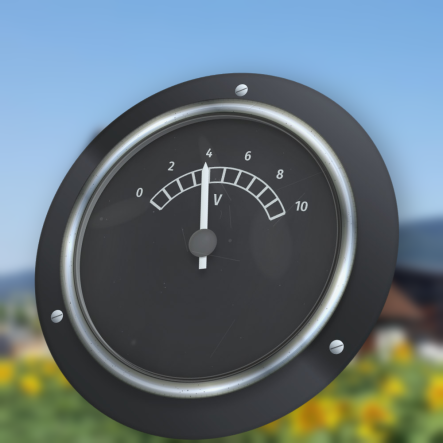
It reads **4** V
